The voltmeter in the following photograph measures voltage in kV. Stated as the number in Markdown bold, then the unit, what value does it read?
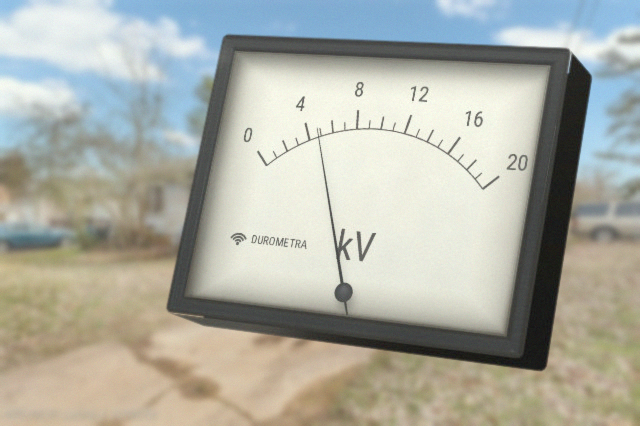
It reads **5** kV
